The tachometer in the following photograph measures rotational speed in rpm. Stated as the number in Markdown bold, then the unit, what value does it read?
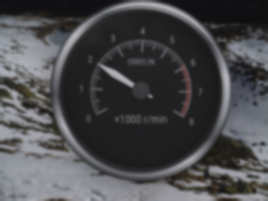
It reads **2000** rpm
